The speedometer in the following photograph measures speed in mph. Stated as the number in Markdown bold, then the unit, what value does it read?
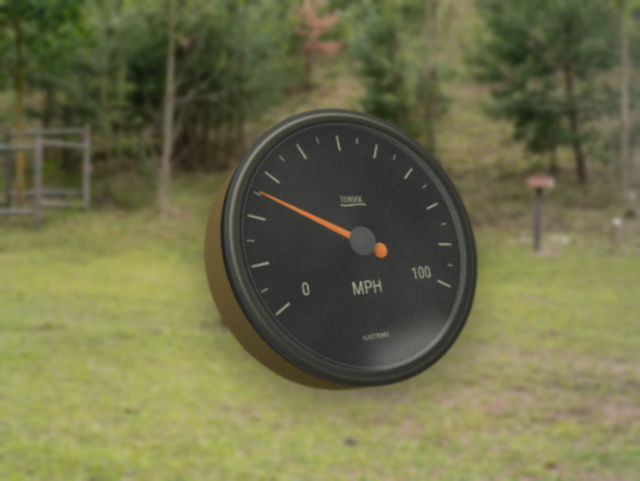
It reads **25** mph
